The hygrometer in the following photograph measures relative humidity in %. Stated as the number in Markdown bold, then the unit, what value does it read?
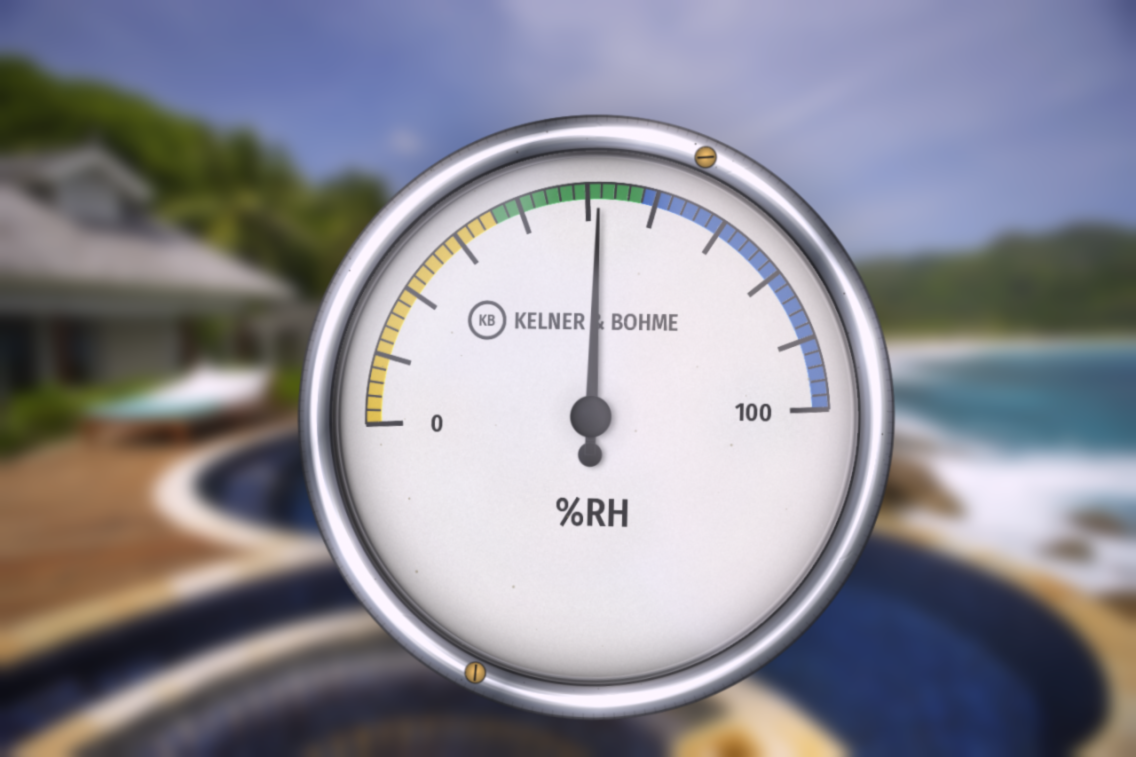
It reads **52** %
